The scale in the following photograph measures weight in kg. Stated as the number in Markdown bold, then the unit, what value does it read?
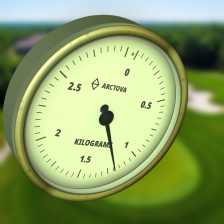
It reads **1.2** kg
